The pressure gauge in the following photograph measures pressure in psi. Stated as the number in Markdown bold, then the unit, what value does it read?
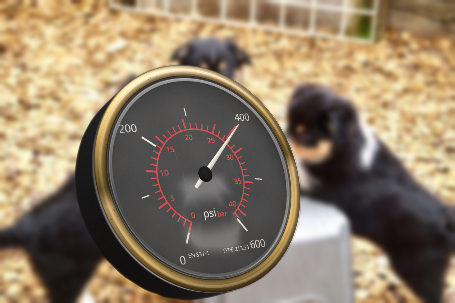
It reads **400** psi
